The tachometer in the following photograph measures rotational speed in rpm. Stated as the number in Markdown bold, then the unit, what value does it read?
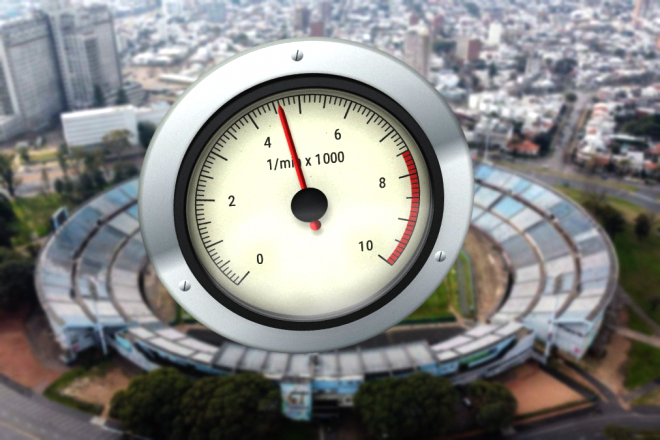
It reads **4600** rpm
